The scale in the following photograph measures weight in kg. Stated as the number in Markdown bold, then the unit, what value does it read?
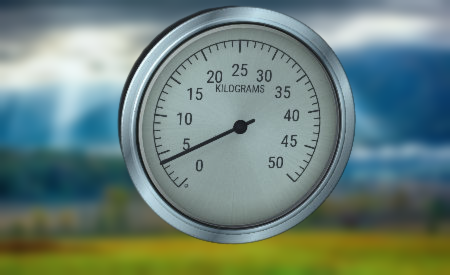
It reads **4** kg
